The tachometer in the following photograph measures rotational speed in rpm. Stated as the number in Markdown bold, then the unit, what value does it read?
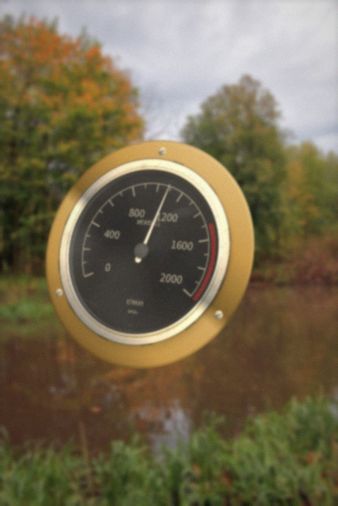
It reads **1100** rpm
